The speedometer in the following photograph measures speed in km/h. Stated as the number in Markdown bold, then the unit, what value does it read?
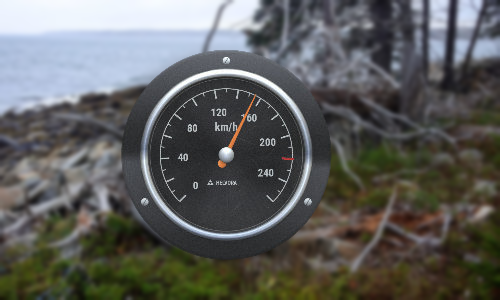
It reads **155** km/h
